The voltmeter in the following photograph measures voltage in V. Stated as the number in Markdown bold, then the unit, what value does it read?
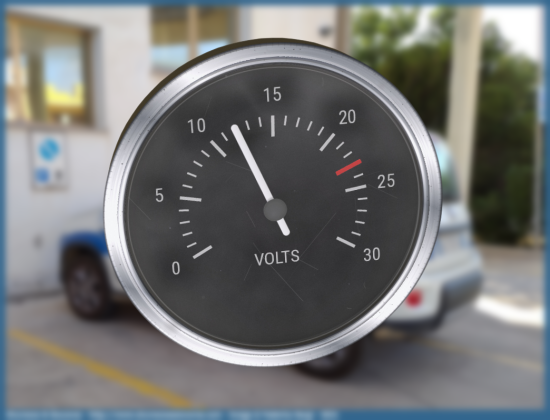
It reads **12** V
